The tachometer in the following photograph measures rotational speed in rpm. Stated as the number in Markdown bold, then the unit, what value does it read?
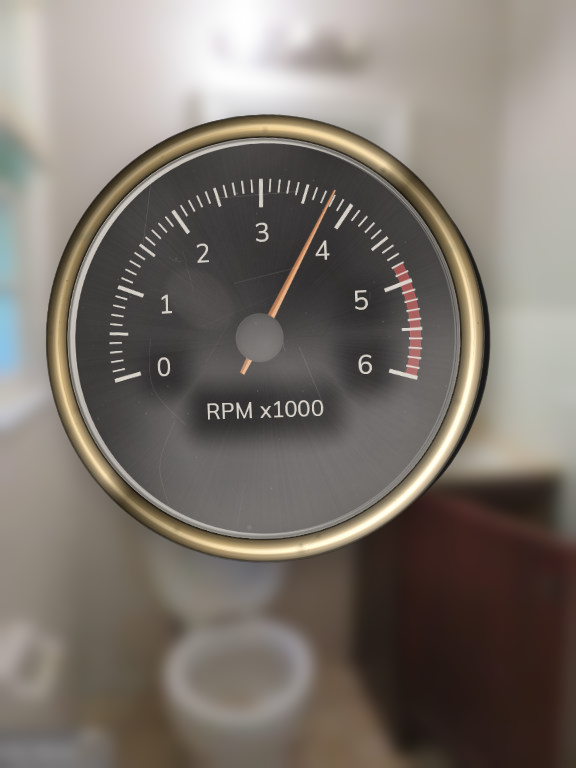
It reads **3800** rpm
